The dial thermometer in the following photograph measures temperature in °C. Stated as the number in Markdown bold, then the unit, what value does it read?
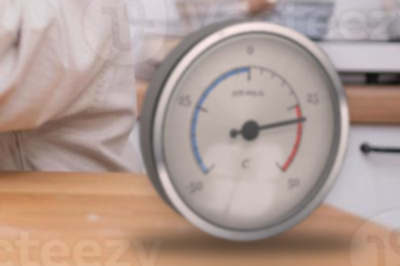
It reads **30** °C
